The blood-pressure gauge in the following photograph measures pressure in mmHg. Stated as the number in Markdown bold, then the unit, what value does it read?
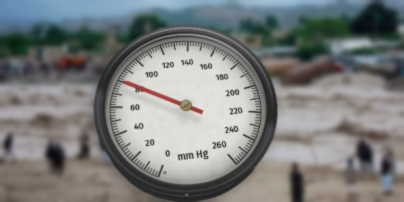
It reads **80** mmHg
